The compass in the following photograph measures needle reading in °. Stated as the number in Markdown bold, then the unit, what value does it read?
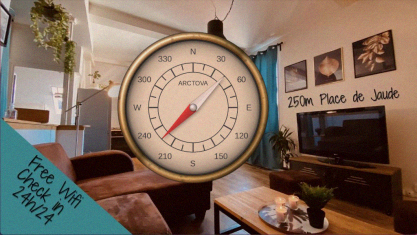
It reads **225** °
